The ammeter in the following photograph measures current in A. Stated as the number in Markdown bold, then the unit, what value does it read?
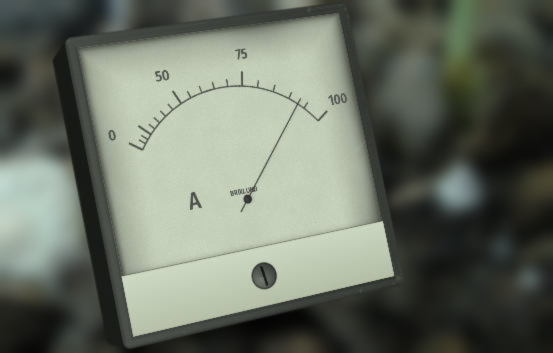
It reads **92.5** A
